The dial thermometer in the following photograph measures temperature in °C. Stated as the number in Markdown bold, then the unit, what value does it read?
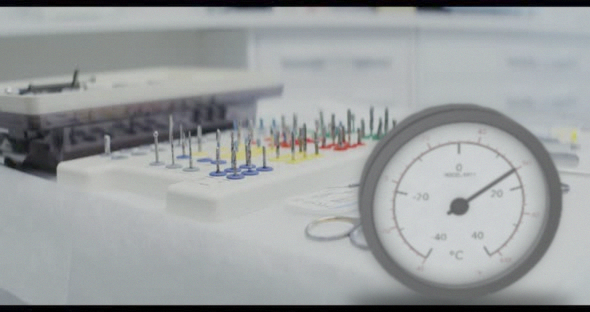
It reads **15** °C
